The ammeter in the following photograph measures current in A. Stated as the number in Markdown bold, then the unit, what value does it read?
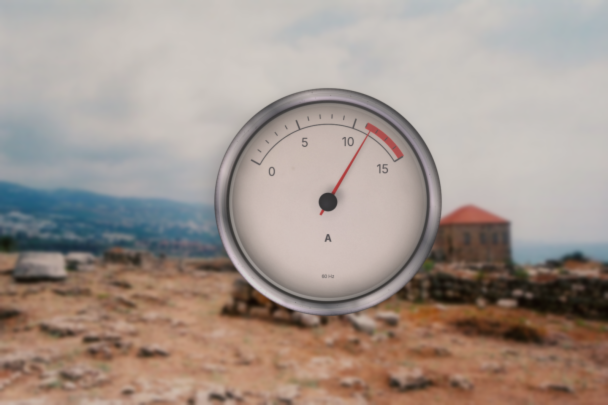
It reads **11.5** A
